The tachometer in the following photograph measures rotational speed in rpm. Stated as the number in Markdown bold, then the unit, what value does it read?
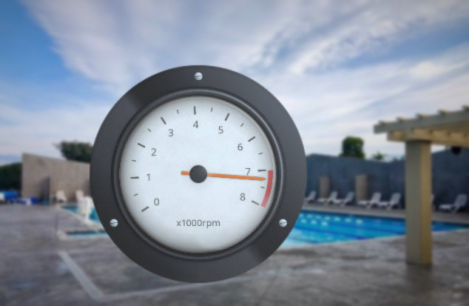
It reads **7250** rpm
